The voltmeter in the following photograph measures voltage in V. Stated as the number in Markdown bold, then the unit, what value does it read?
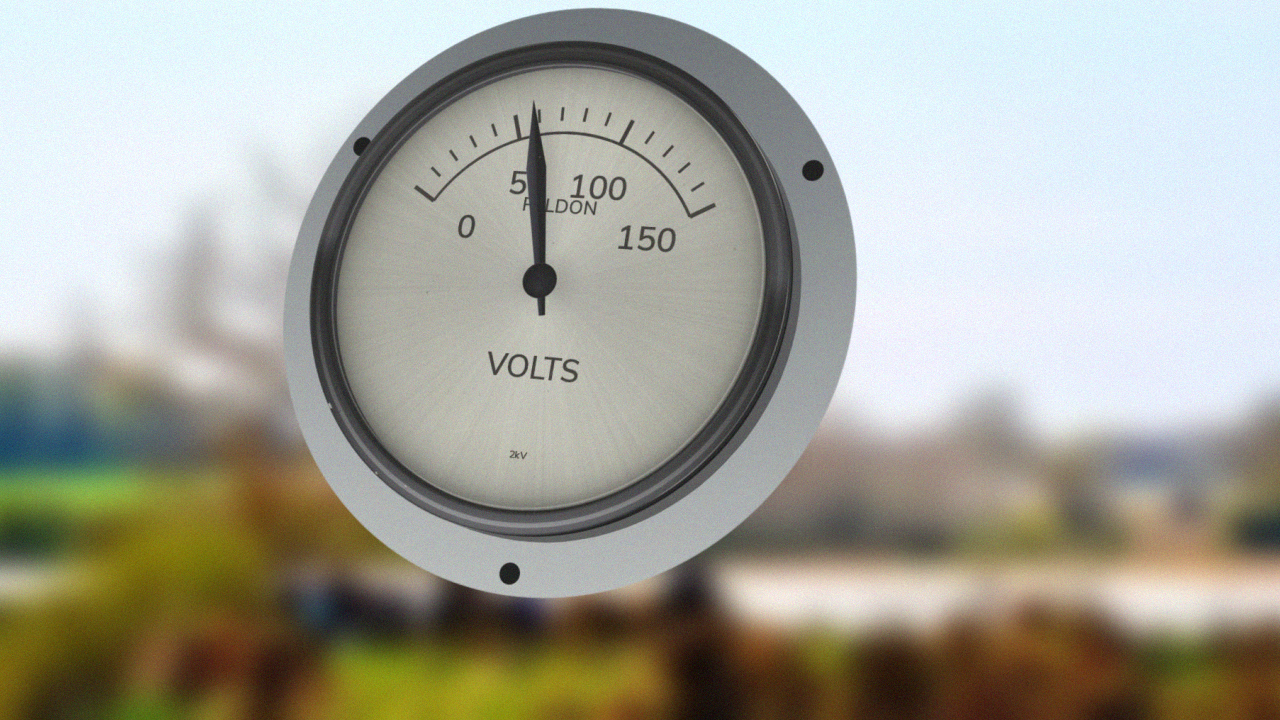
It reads **60** V
